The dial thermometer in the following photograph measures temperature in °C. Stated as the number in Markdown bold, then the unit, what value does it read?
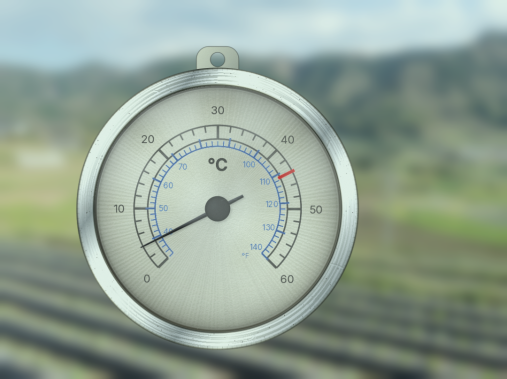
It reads **4** °C
